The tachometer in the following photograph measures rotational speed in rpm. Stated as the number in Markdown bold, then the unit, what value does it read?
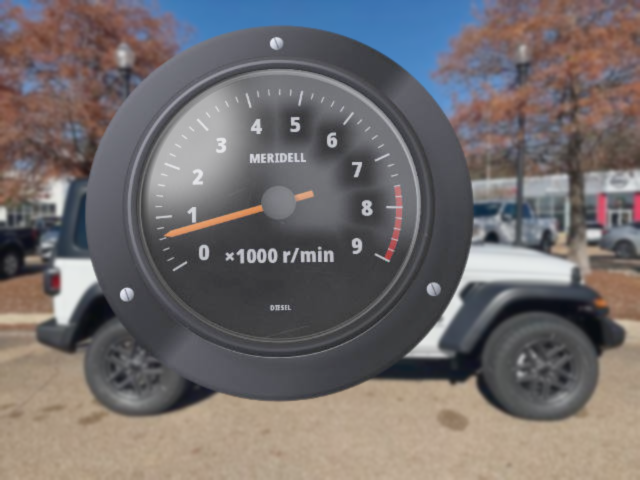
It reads **600** rpm
